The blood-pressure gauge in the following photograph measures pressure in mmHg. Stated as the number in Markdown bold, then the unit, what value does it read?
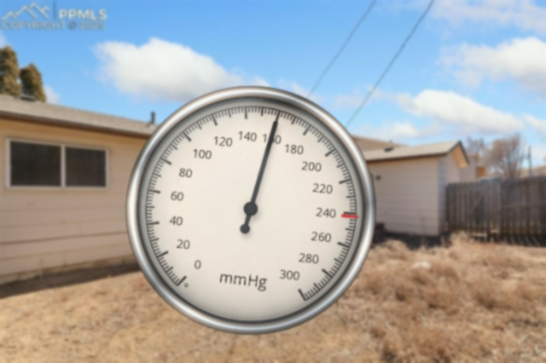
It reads **160** mmHg
